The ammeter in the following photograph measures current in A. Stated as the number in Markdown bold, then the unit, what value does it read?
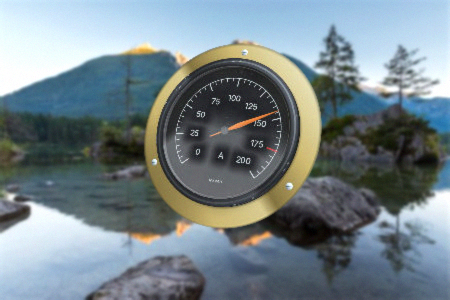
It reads **145** A
